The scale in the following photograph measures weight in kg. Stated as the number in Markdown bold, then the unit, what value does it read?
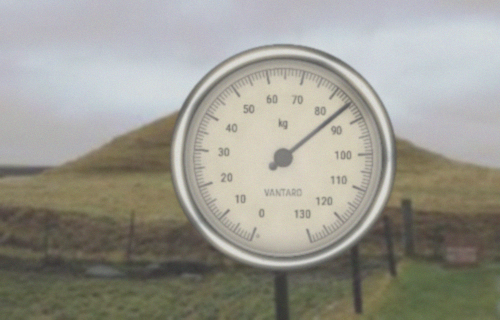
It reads **85** kg
